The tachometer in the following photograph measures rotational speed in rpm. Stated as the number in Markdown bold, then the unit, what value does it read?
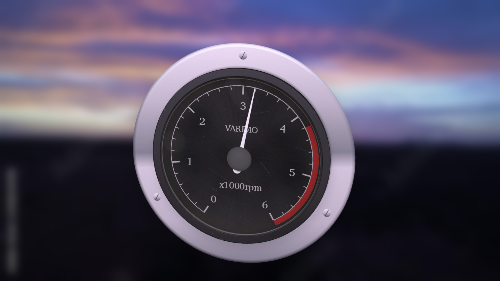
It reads **3200** rpm
